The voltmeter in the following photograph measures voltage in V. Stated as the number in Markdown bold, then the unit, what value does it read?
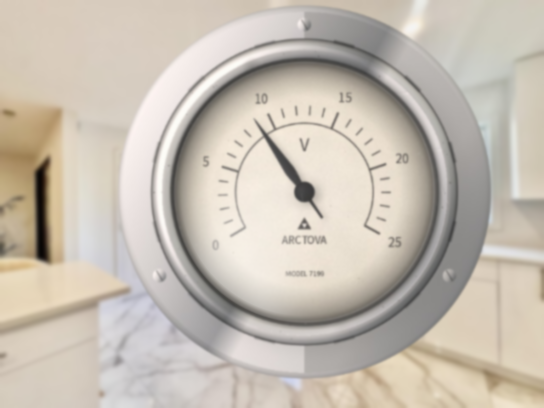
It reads **9** V
